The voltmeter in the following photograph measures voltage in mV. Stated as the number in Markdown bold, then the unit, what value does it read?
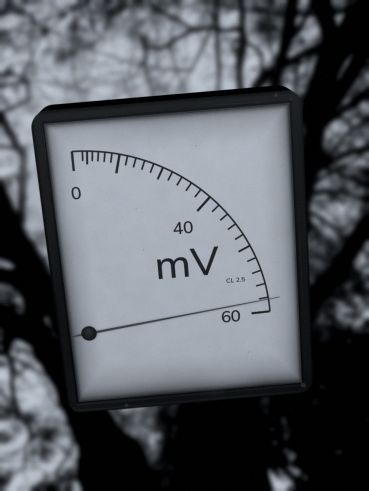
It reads **58** mV
